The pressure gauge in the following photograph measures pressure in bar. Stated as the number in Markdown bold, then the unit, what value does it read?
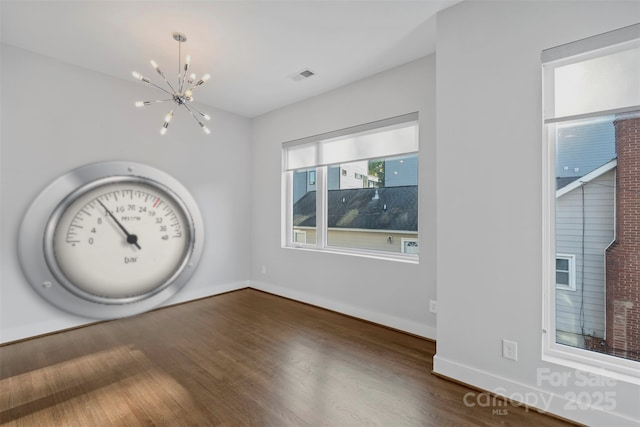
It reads **12** bar
